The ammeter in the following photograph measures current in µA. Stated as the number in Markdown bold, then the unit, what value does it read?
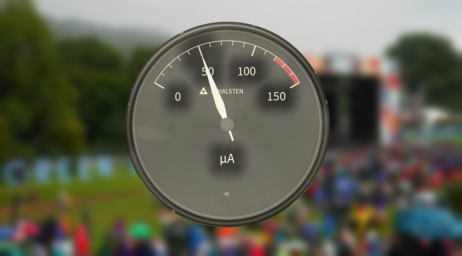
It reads **50** µA
